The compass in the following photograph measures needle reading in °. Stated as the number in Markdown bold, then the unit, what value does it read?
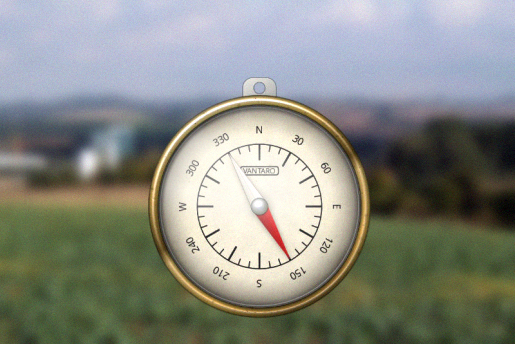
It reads **150** °
